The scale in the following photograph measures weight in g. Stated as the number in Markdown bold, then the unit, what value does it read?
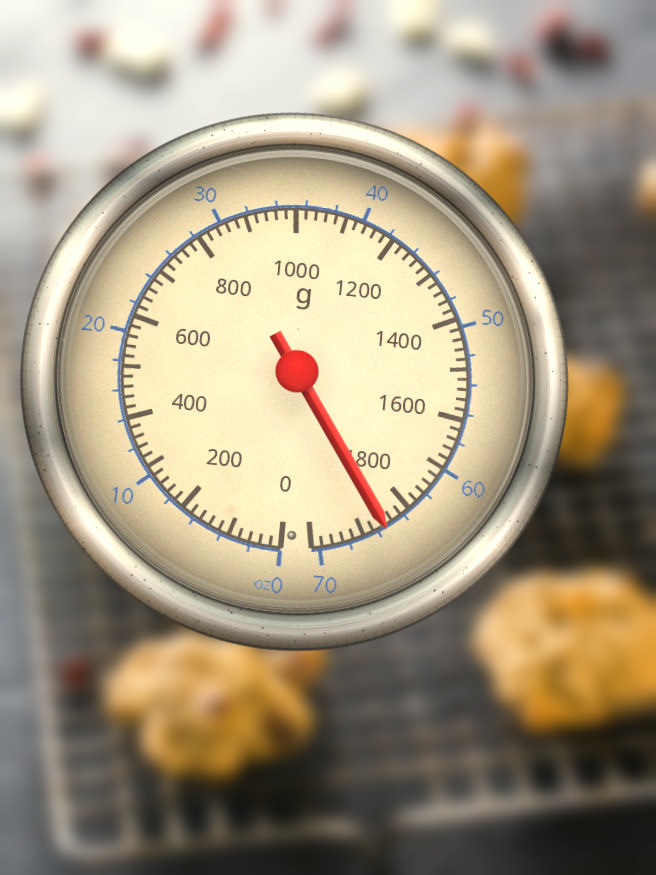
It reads **1860** g
